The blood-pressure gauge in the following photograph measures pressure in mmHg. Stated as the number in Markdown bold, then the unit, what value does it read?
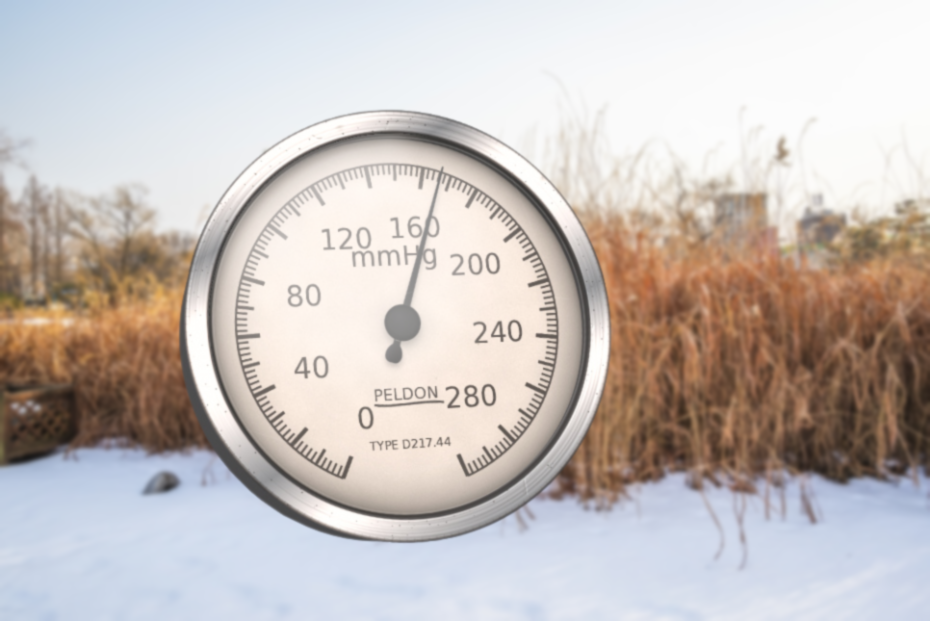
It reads **166** mmHg
